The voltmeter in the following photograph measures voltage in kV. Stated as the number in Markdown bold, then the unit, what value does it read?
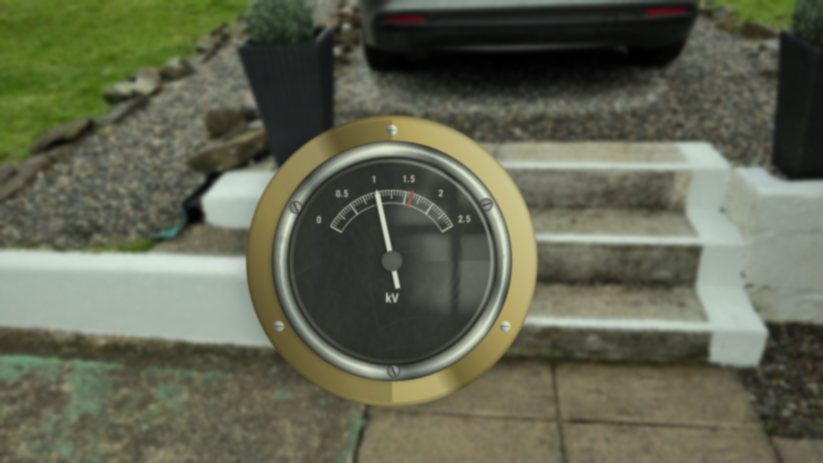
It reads **1** kV
